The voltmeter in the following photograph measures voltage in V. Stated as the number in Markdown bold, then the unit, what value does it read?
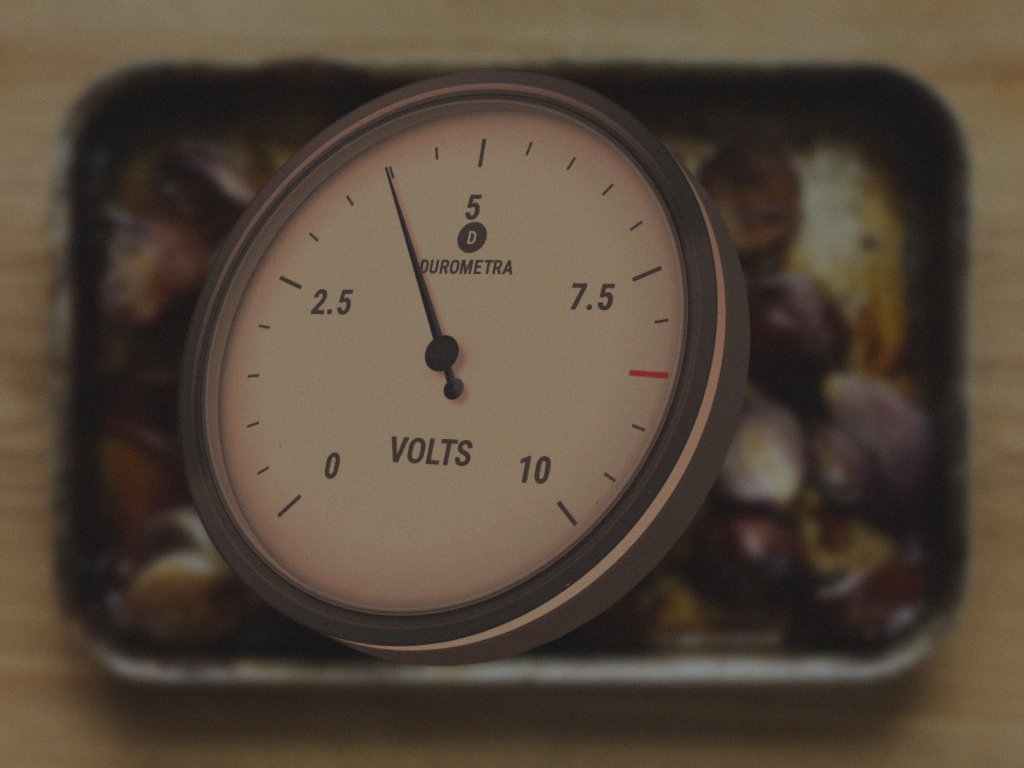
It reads **4** V
